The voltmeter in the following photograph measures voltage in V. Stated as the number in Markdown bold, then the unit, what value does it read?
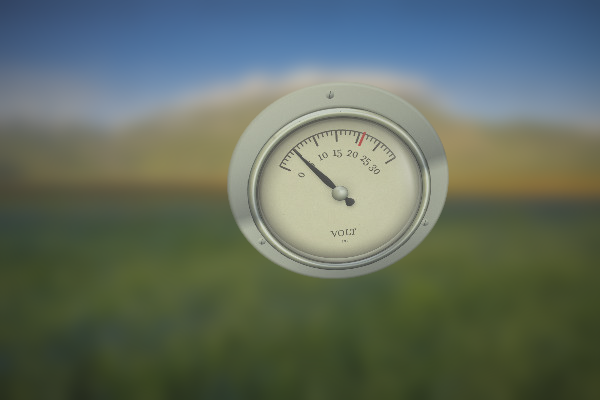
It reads **5** V
